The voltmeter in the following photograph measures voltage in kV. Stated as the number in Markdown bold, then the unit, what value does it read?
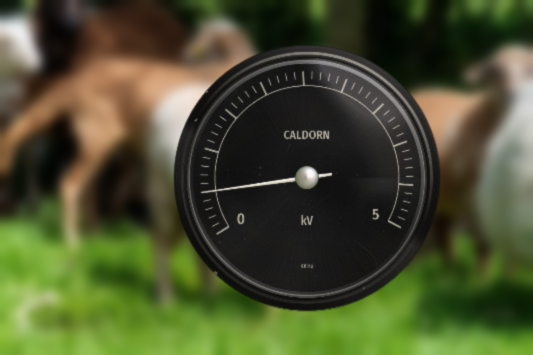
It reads **0.5** kV
